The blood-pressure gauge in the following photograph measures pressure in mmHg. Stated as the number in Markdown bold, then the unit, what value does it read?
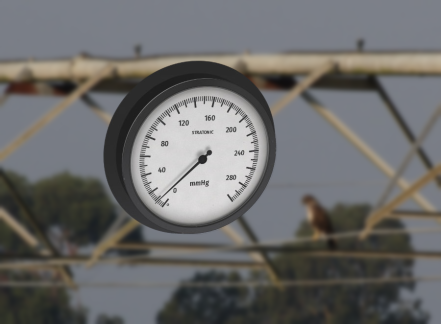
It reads **10** mmHg
